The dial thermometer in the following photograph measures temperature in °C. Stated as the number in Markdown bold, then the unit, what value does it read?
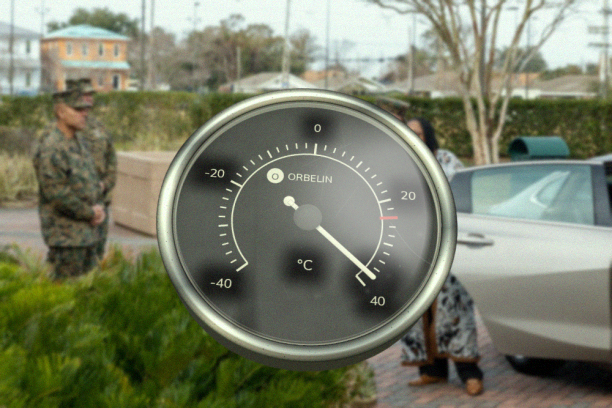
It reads **38** °C
